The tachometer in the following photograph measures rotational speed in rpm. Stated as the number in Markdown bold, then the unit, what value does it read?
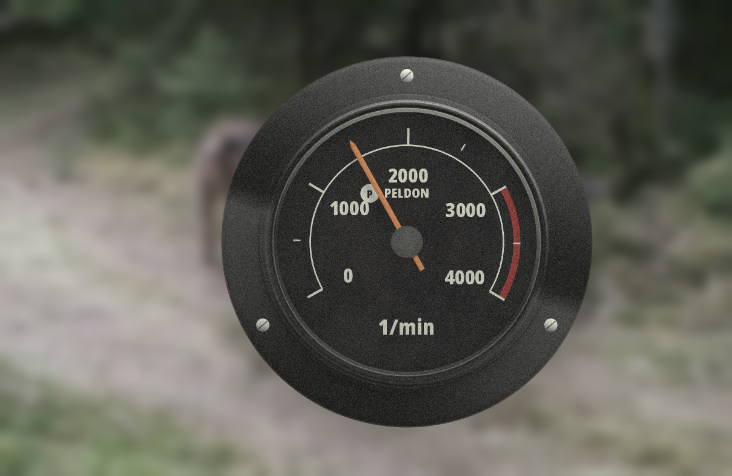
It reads **1500** rpm
